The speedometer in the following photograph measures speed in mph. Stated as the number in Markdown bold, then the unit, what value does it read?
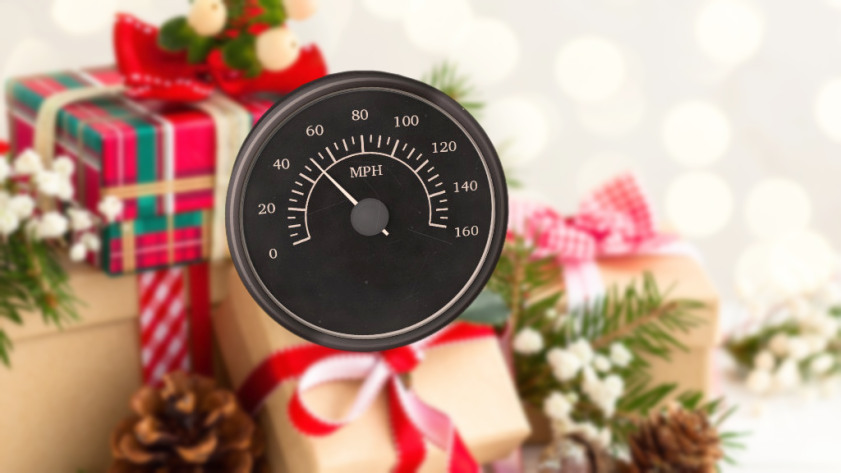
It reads **50** mph
